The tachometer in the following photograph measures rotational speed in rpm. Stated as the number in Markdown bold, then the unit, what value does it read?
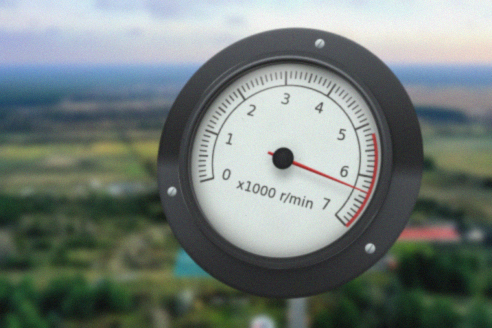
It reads **6300** rpm
